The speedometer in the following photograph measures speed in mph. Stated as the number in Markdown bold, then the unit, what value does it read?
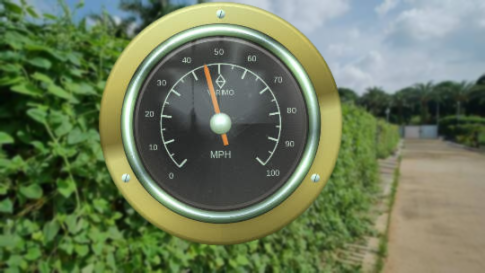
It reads **45** mph
